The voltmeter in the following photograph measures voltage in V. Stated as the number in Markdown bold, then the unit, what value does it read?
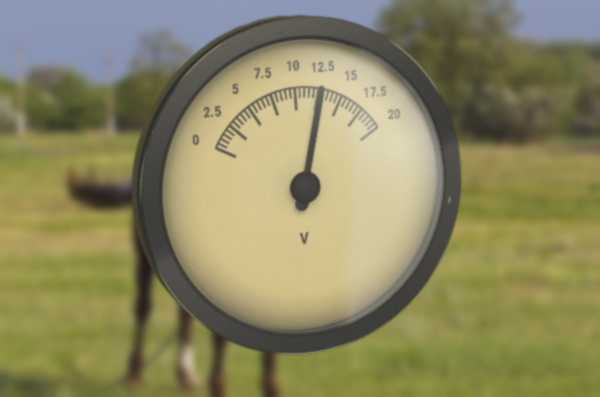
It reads **12.5** V
